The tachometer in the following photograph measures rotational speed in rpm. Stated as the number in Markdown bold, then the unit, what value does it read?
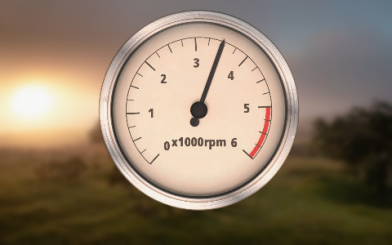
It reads **3500** rpm
